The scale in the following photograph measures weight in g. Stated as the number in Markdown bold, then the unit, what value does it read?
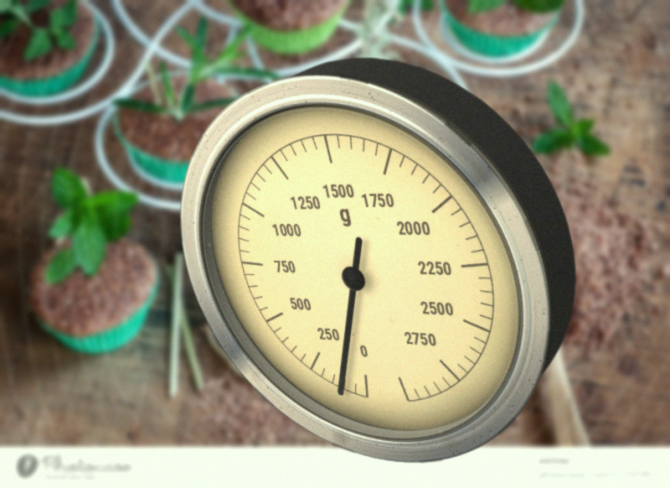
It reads **100** g
